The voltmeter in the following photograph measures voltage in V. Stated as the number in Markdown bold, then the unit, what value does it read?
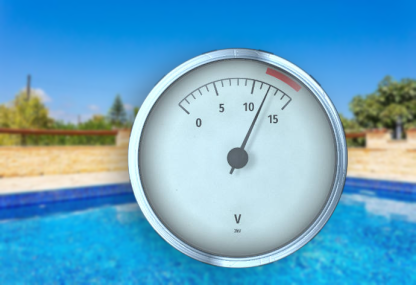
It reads **12** V
